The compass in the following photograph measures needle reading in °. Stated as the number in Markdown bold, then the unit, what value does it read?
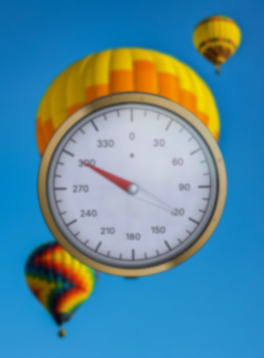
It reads **300** °
